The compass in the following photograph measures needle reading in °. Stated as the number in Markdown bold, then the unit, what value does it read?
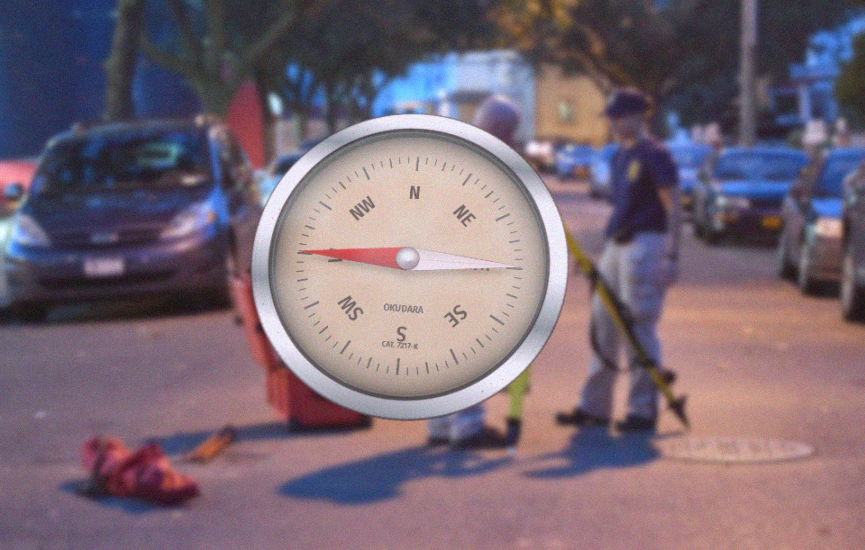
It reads **270** °
